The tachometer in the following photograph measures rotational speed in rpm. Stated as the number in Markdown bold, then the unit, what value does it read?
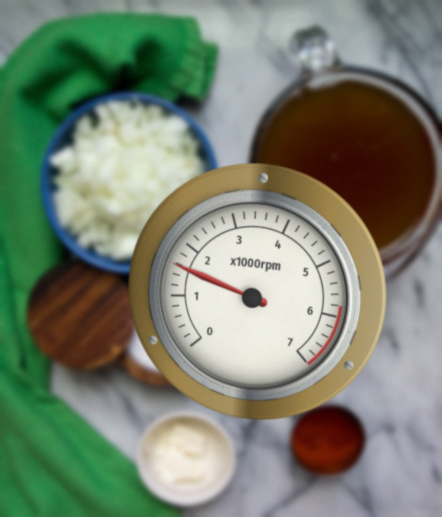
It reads **1600** rpm
